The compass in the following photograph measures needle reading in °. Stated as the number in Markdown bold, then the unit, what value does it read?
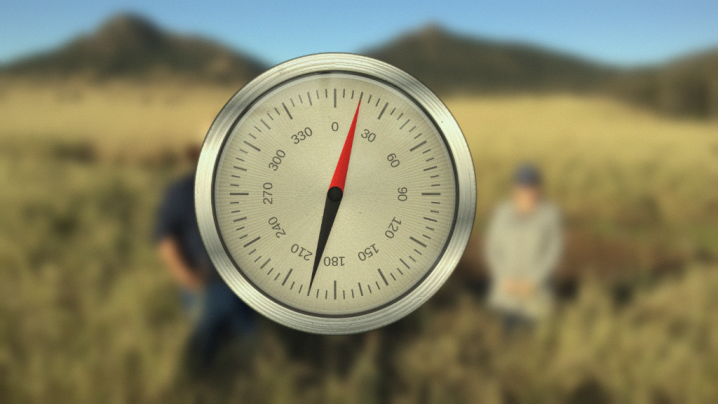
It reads **15** °
